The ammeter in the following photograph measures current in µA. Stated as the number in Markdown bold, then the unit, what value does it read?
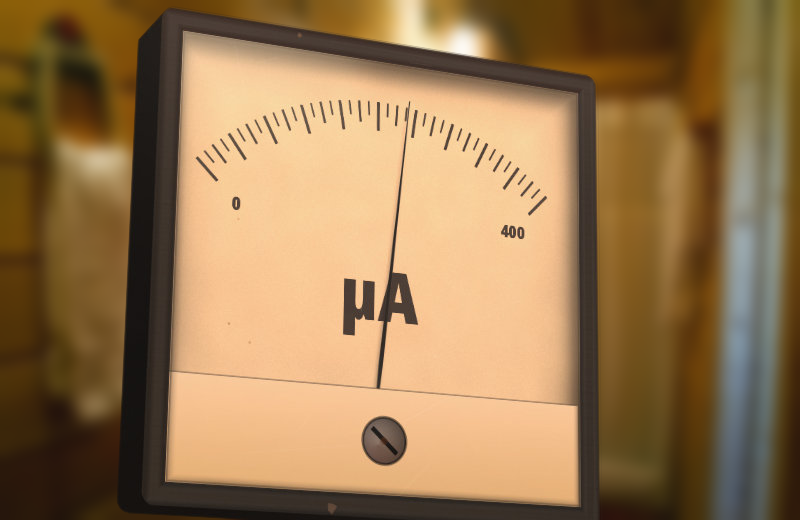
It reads **230** µA
